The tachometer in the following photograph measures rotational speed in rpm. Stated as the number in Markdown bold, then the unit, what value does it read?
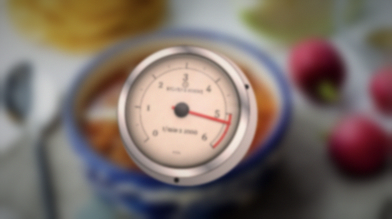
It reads **5250** rpm
